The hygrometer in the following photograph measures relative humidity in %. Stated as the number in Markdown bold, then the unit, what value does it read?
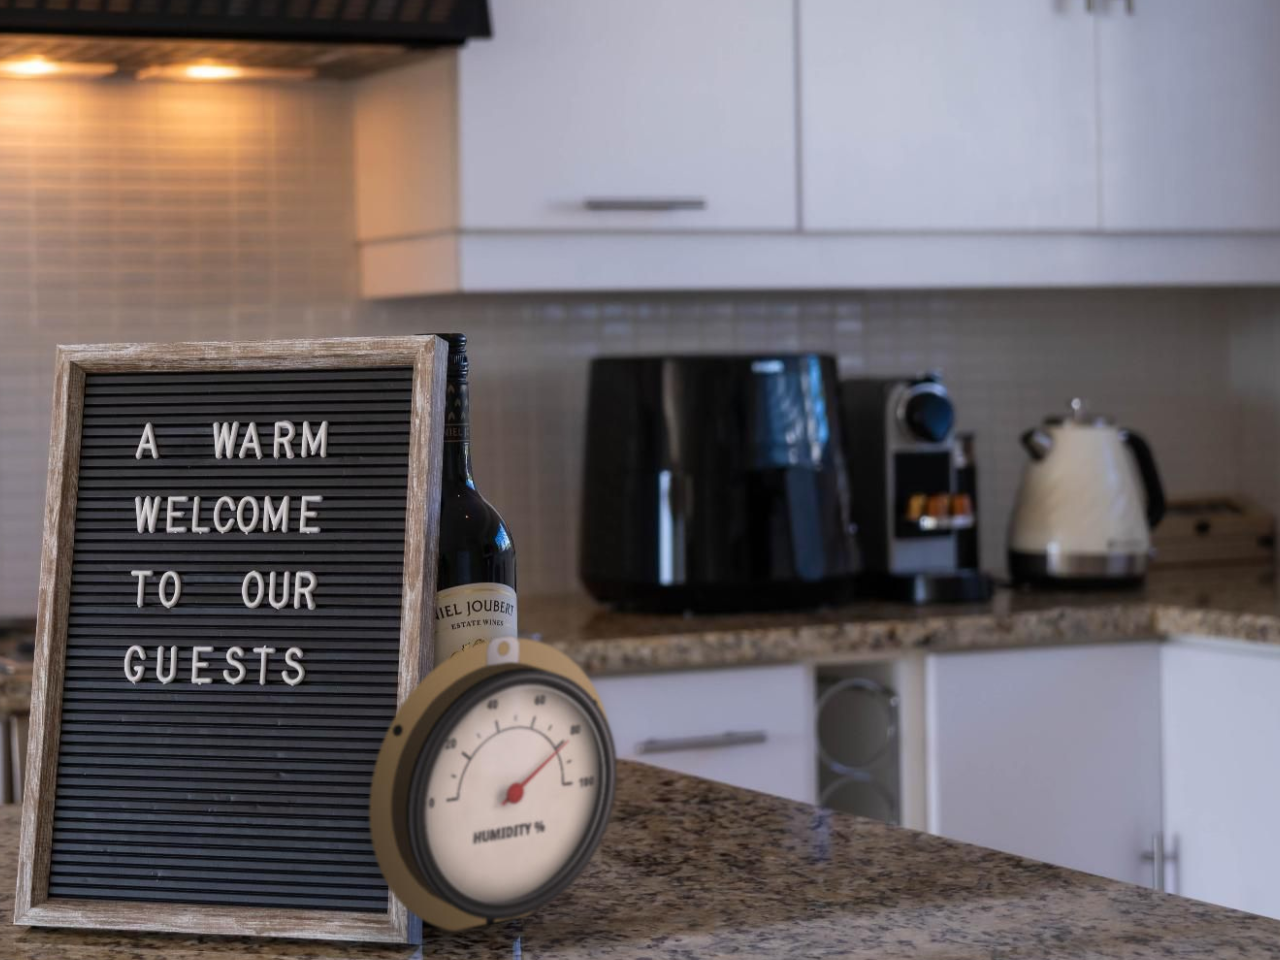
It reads **80** %
